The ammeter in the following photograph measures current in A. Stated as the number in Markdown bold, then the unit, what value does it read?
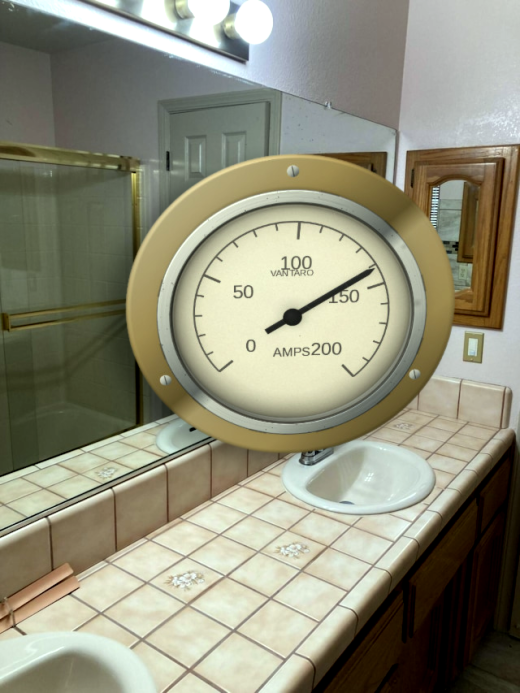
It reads **140** A
